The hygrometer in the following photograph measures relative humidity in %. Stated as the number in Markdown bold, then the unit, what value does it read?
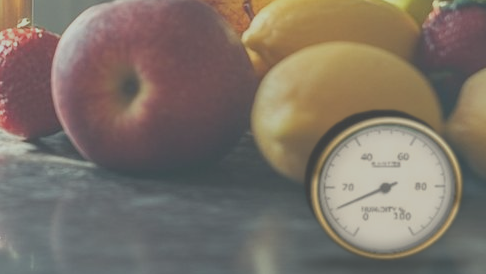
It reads **12** %
